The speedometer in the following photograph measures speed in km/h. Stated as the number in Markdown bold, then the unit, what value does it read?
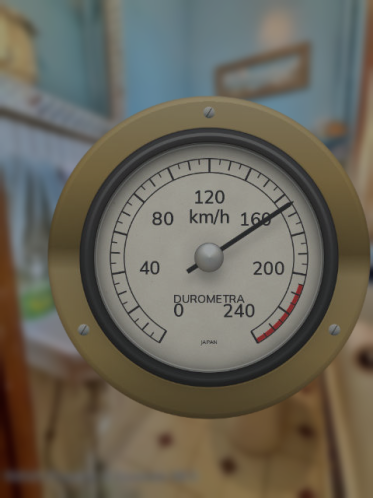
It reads **165** km/h
